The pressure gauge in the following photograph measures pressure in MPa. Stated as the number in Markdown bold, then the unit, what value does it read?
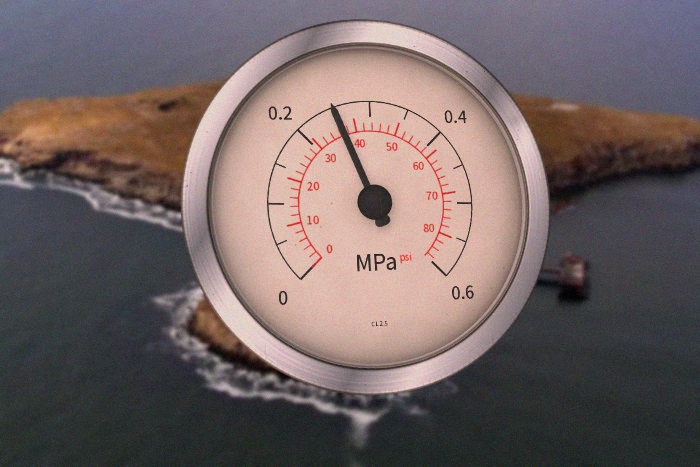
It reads **0.25** MPa
